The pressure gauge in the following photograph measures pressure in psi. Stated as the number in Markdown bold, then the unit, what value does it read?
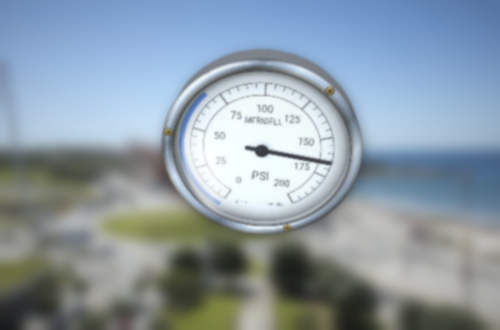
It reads **165** psi
